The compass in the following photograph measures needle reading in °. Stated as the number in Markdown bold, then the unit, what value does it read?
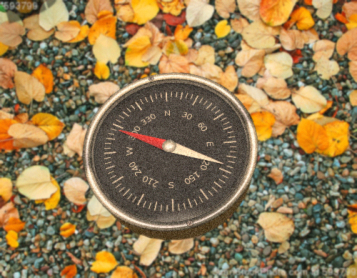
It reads **295** °
